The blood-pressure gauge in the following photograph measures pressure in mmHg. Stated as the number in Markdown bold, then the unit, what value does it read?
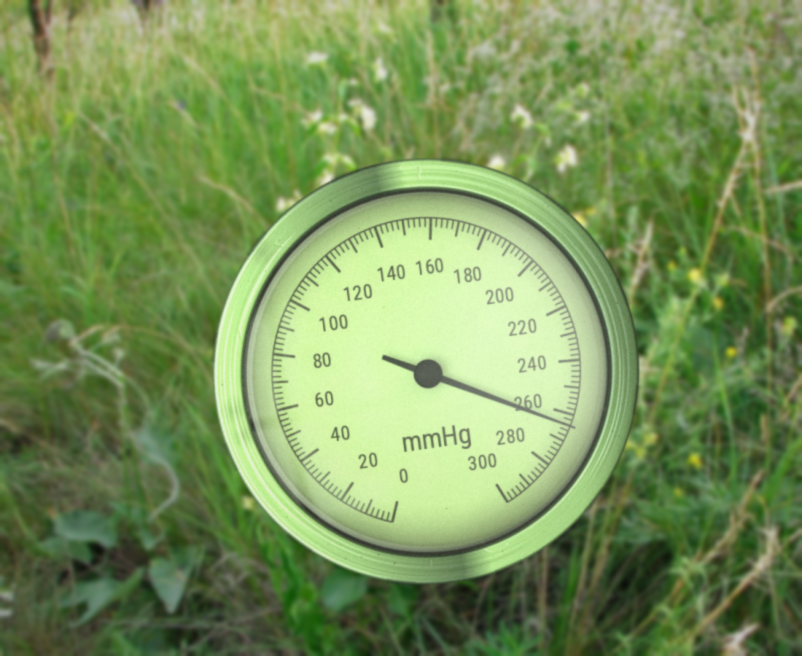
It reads **264** mmHg
